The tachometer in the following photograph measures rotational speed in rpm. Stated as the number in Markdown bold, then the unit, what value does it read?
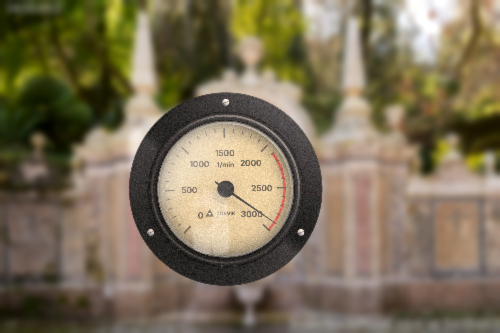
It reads **2900** rpm
